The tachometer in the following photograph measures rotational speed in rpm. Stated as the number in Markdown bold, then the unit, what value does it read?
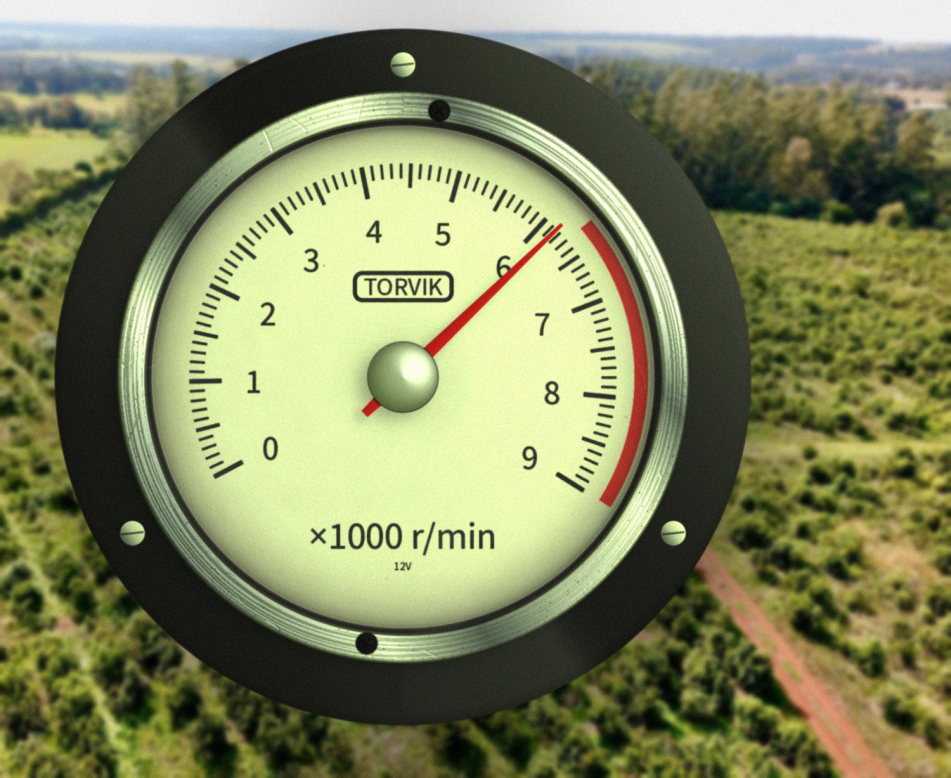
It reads **6150** rpm
